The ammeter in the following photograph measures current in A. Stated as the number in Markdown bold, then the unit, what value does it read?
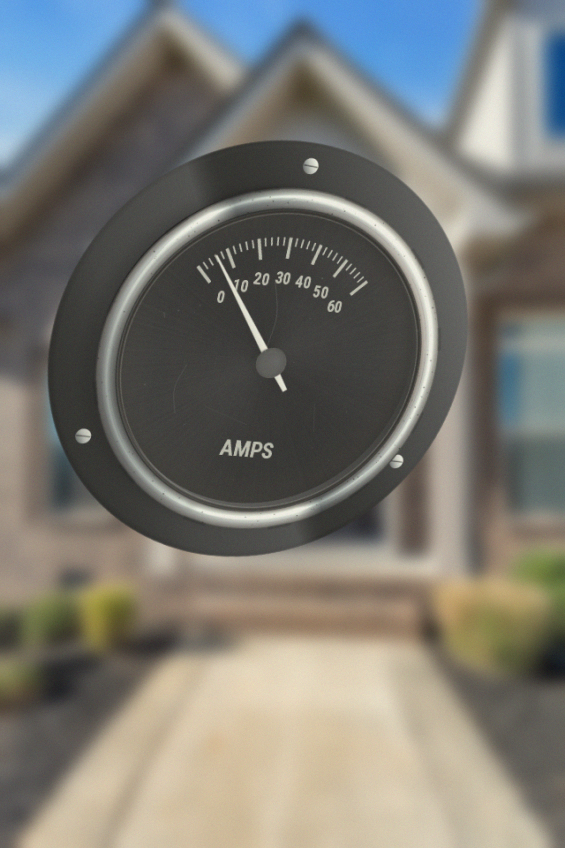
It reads **6** A
